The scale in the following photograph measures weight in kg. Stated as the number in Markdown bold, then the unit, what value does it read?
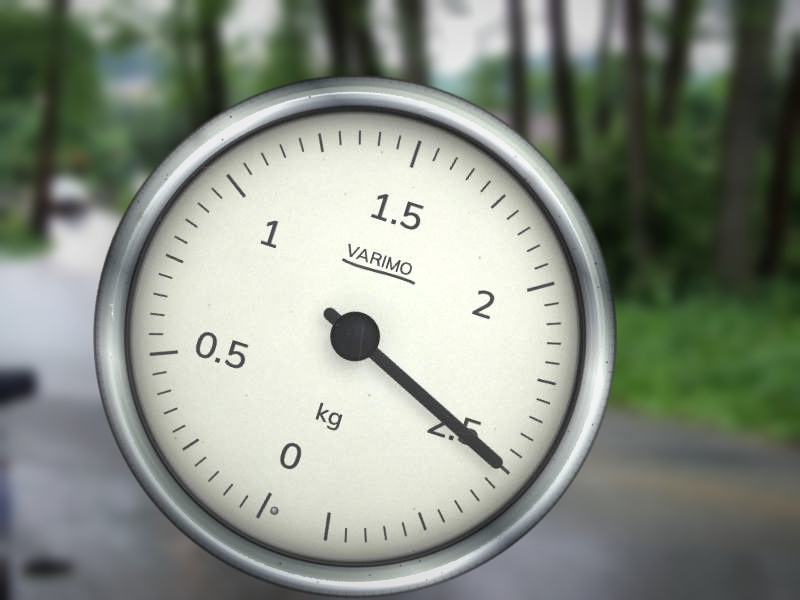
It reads **2.5** kg
